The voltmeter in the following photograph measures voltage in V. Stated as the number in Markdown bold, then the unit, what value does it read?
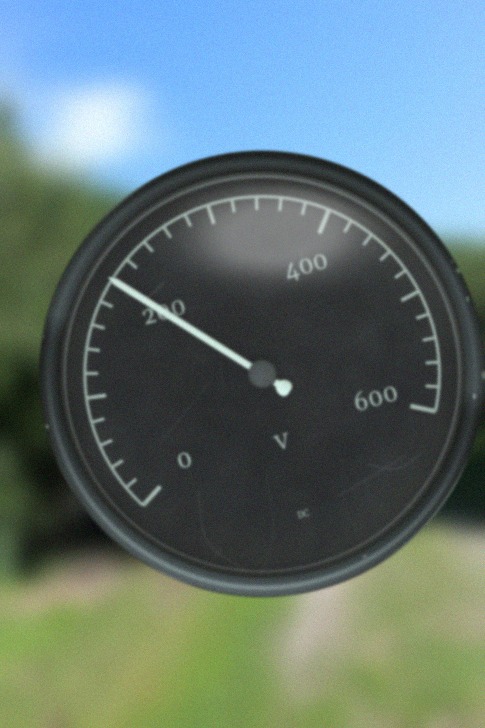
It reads **200** V
